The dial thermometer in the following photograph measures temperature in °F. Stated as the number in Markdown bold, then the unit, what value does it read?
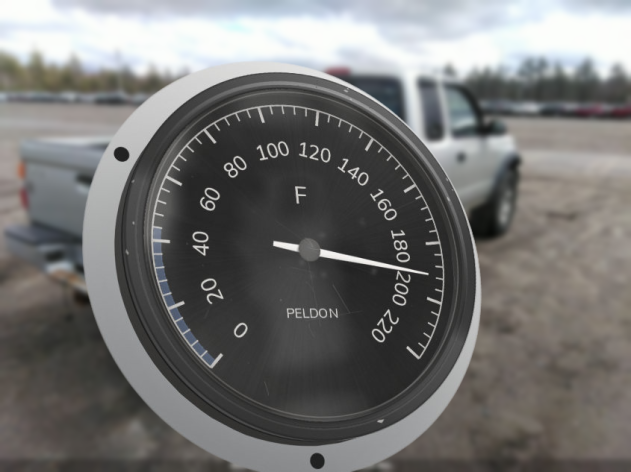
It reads **192** °F
